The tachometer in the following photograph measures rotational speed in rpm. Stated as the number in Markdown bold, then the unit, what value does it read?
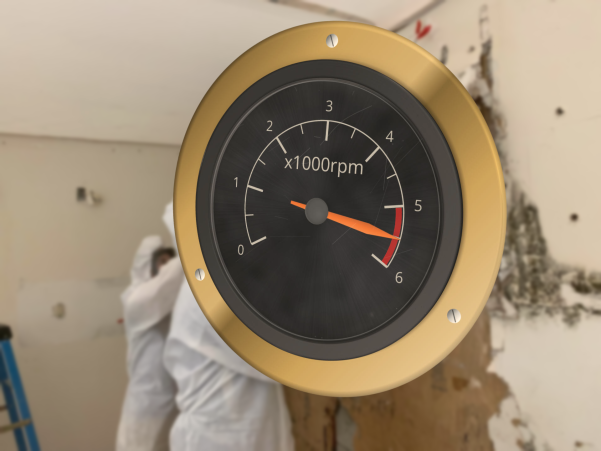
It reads **5500** rpm
